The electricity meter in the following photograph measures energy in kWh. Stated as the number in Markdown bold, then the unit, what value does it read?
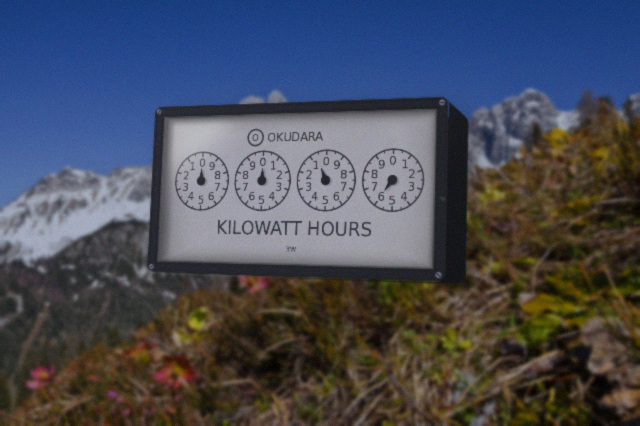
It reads **6** kWh
